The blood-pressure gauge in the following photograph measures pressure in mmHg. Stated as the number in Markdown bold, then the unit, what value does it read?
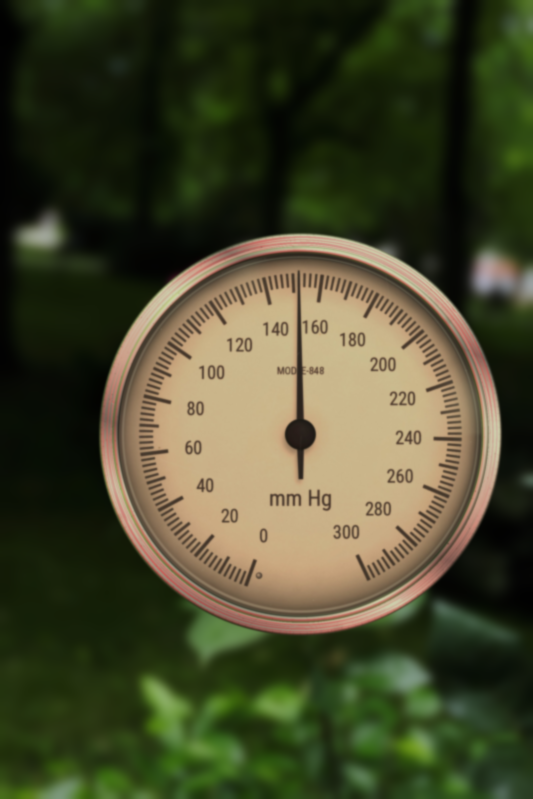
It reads **152** mmHg
